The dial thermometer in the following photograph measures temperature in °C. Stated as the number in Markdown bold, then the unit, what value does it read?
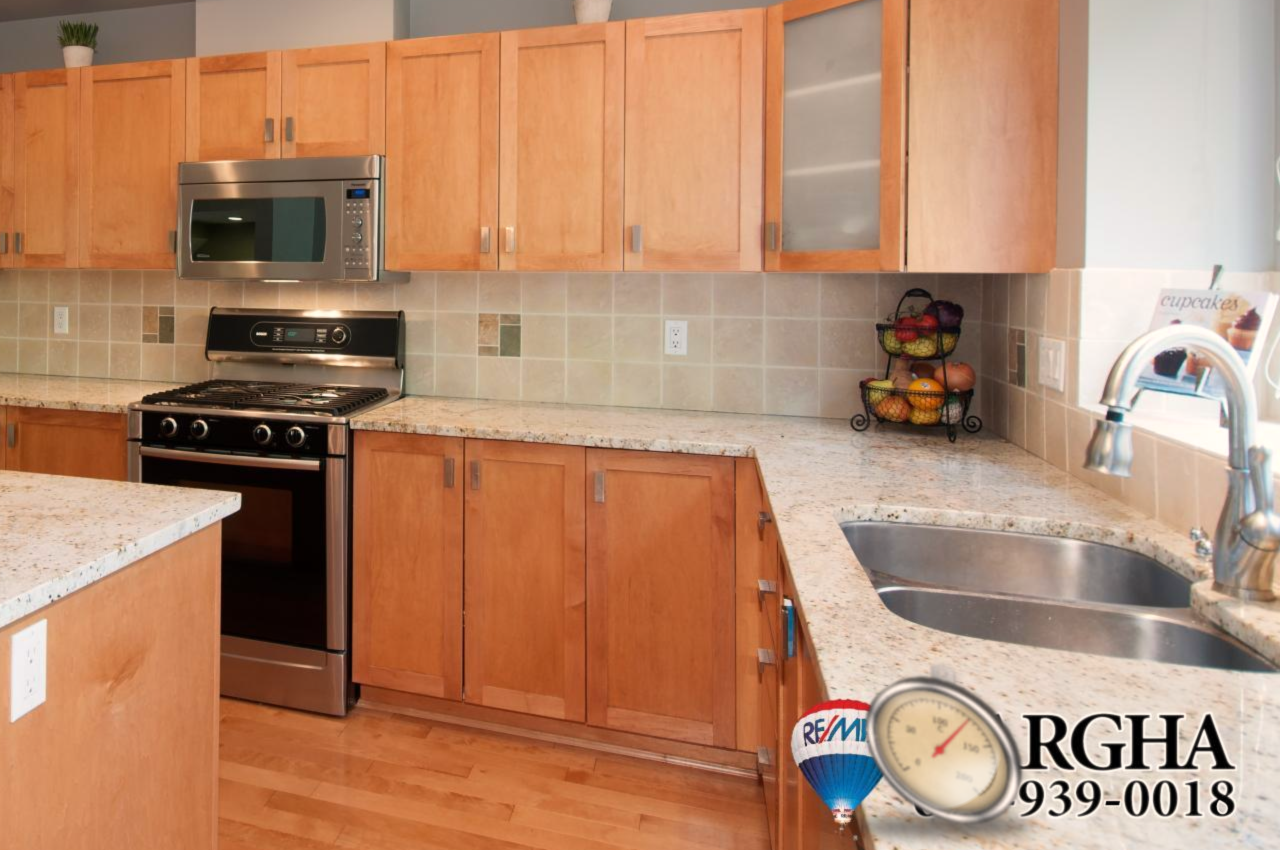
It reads **125** °C
